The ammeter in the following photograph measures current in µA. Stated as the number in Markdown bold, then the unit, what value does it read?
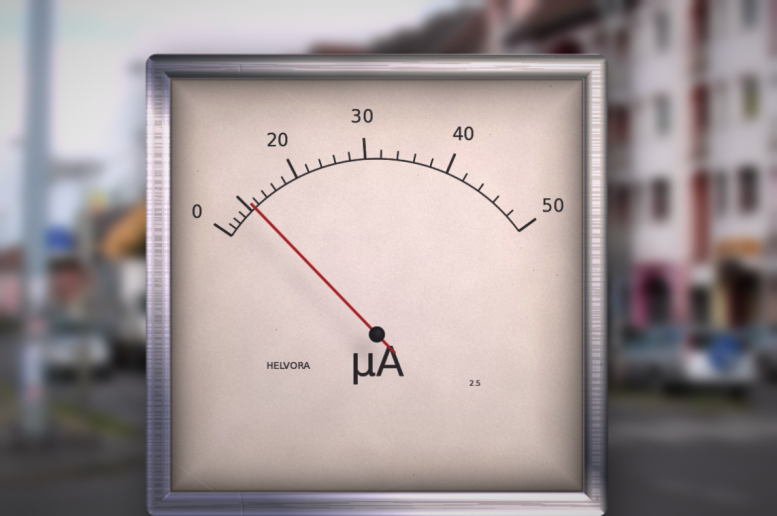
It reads **11** µA
